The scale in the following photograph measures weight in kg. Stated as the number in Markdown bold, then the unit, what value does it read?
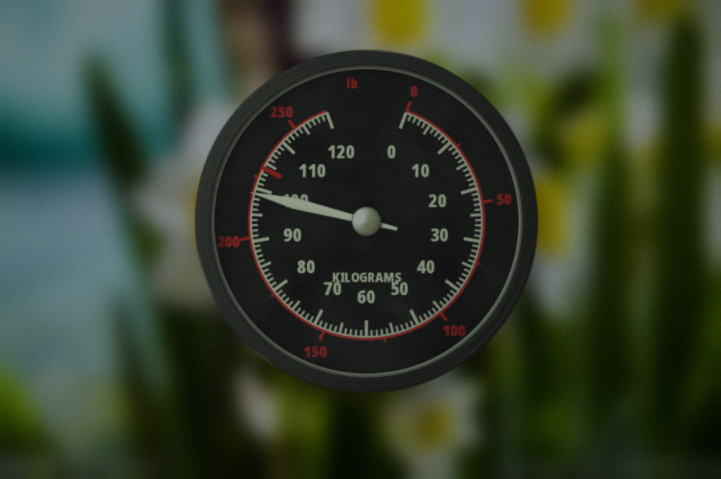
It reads **99** kg
